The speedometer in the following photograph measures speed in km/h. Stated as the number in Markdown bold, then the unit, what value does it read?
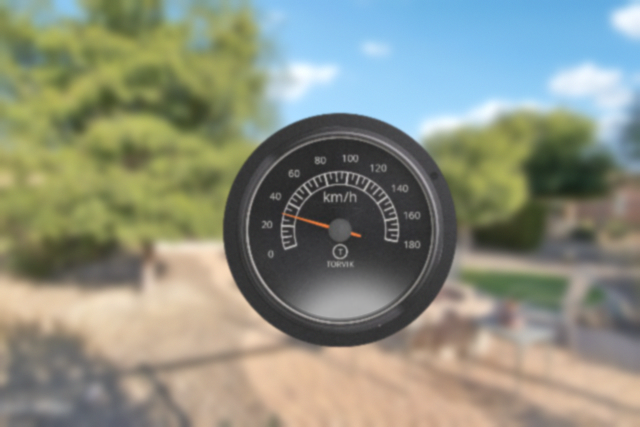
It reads **30** km/h
